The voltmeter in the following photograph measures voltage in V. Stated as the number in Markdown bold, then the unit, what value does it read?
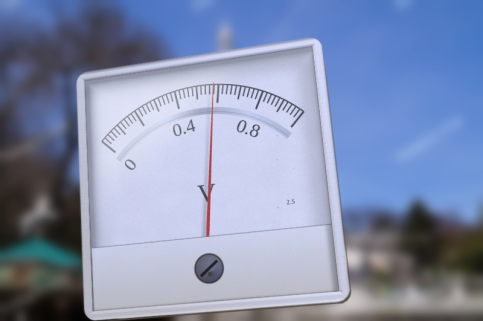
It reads **0.58** V
